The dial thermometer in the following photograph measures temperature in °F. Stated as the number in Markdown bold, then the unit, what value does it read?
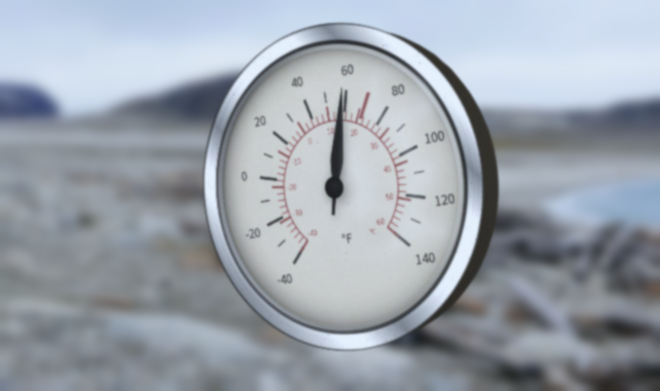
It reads **60** °F
